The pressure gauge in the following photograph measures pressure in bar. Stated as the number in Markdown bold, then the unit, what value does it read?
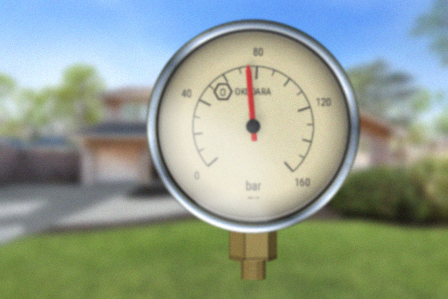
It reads **75** bar
